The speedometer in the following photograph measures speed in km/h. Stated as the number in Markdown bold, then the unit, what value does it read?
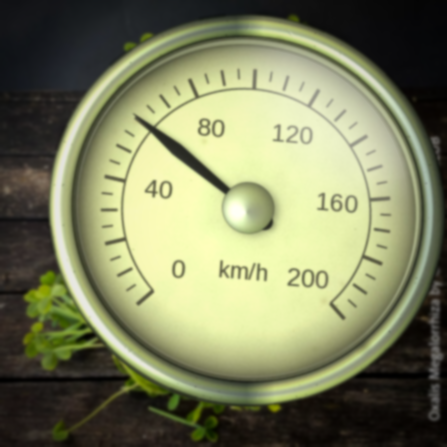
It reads **60** km/h
